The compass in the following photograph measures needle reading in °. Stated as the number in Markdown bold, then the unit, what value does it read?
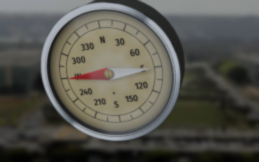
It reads **270** °
